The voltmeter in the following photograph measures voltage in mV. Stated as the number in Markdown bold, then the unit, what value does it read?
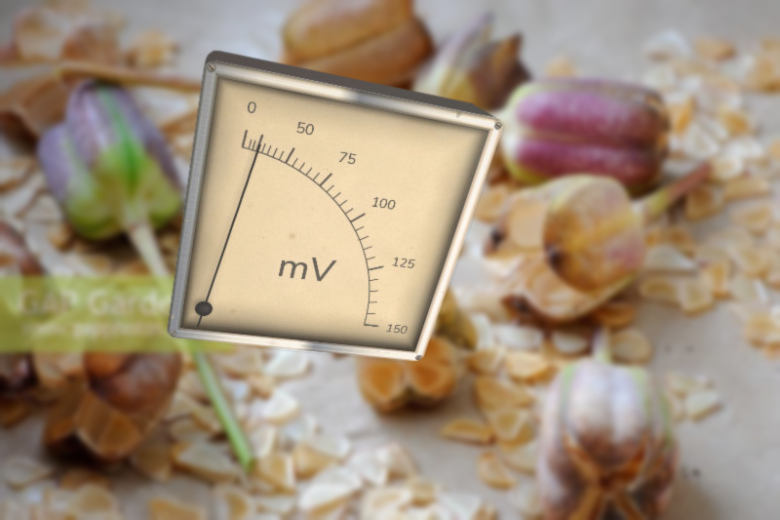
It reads **25** mV
